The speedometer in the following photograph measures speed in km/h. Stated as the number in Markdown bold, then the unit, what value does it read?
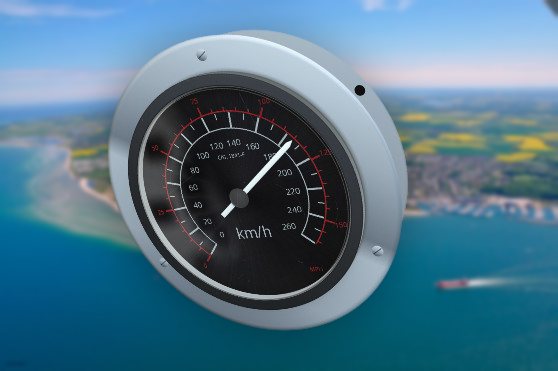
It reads **185** km/h
